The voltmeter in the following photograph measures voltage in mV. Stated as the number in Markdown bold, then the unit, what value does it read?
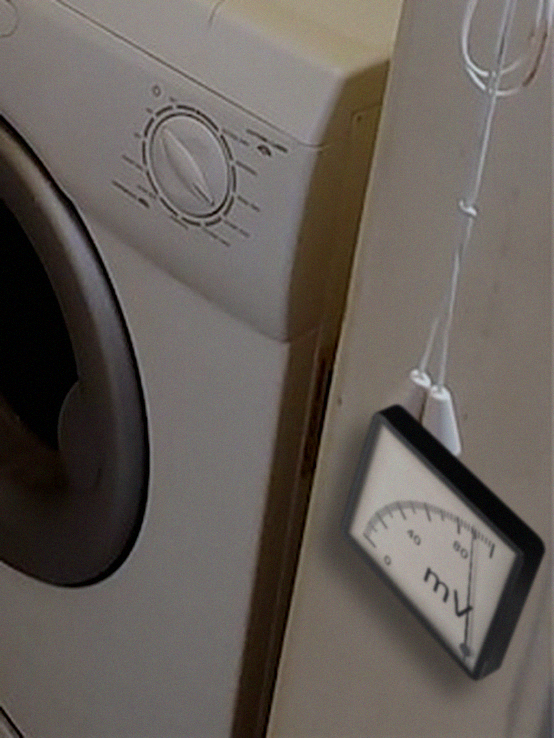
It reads **90** mV
